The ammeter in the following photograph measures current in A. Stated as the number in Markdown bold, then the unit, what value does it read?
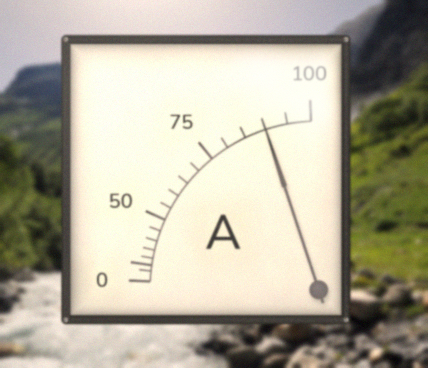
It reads **90** A
